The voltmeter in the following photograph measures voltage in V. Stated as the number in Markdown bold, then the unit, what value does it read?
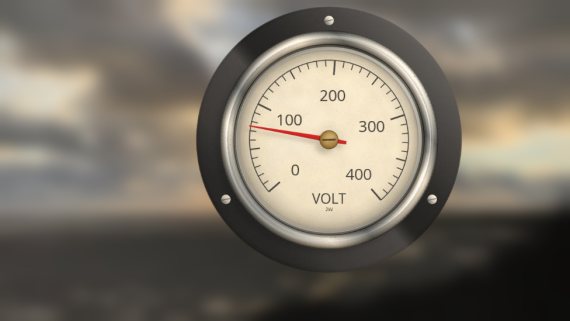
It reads **75** V
